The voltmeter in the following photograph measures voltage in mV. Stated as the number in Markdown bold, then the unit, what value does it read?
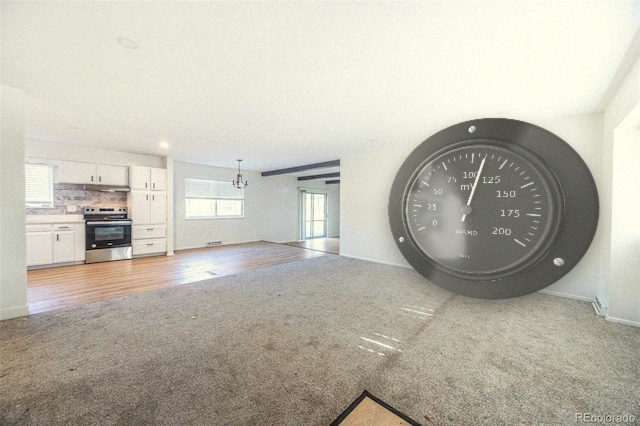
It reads **110** mV
